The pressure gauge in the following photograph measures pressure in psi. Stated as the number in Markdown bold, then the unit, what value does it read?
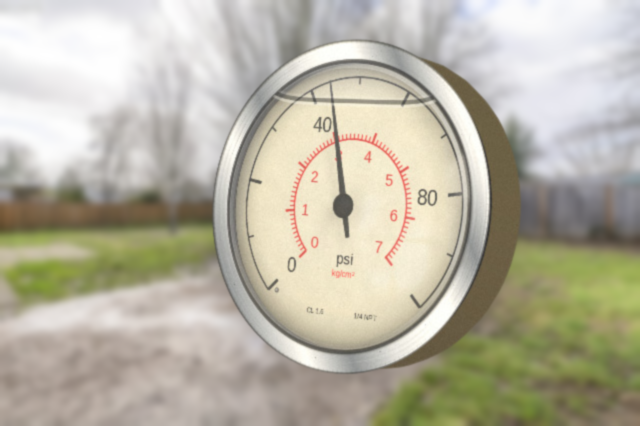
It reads **45** psi
